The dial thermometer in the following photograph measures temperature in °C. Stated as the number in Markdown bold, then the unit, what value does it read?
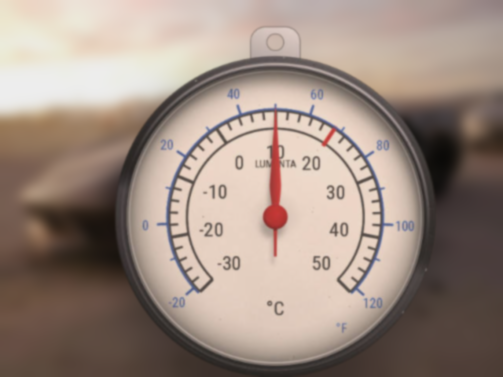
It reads **10** °C
